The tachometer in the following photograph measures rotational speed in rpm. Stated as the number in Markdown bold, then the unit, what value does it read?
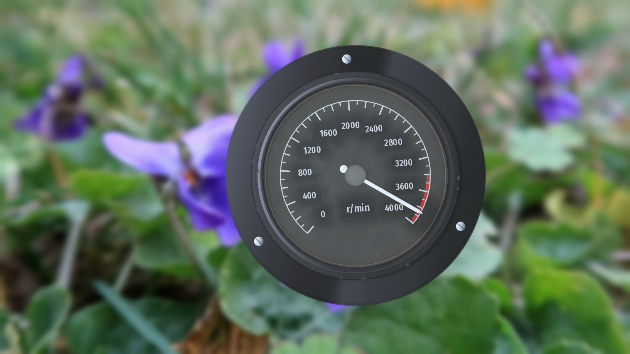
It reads **3850** rpm
